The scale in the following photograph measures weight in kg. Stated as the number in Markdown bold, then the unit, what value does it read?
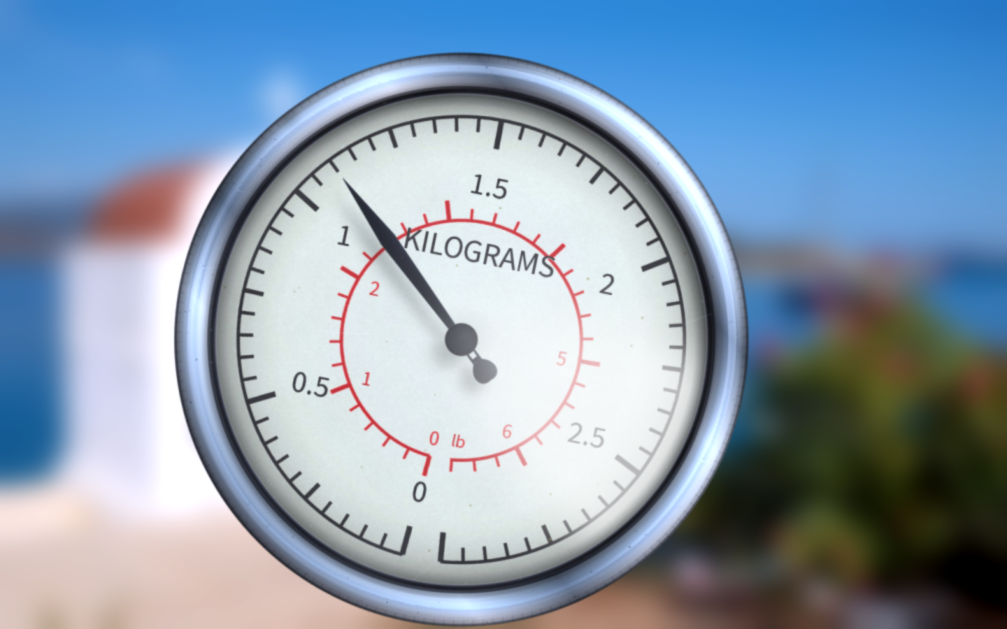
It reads **1.1** kg
